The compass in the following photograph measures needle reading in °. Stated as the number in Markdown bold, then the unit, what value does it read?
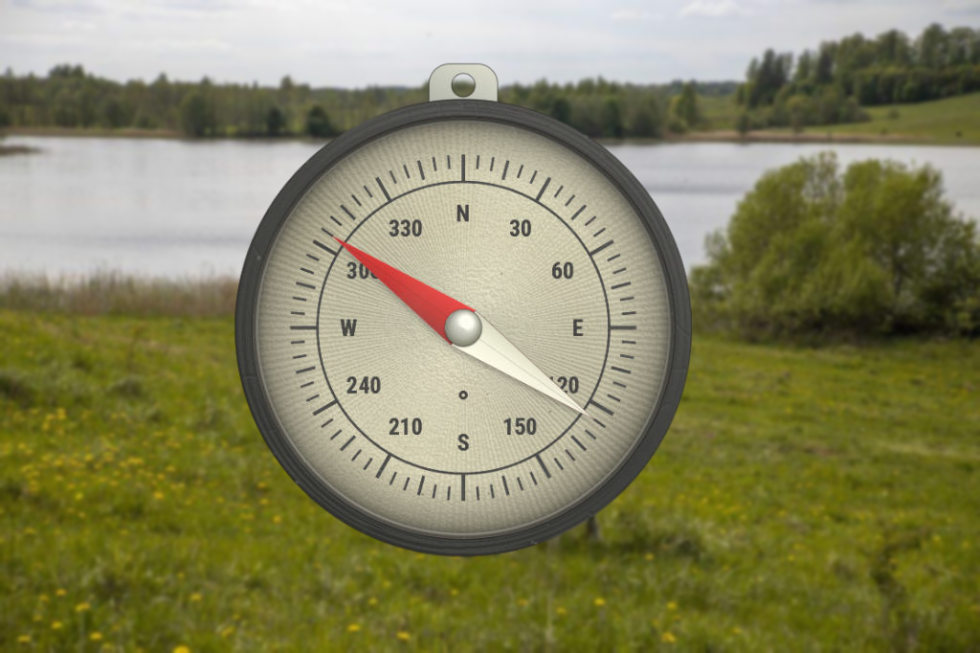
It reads **305** °
